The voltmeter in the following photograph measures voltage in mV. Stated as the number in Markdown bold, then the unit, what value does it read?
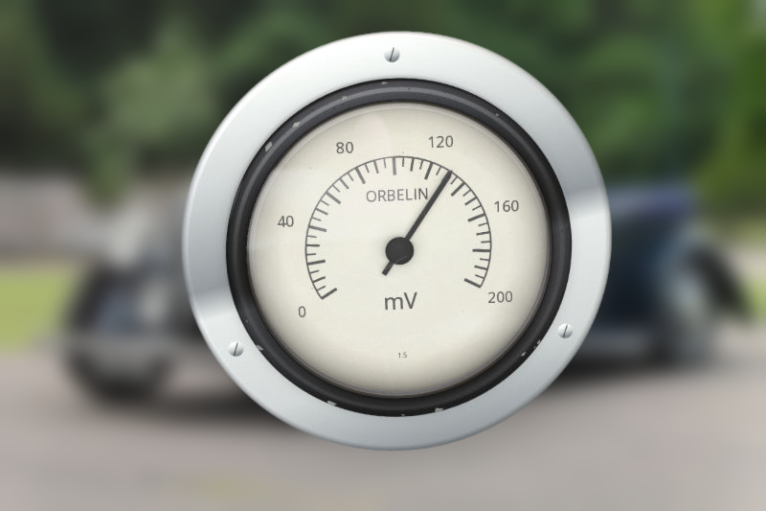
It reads **130** mV
